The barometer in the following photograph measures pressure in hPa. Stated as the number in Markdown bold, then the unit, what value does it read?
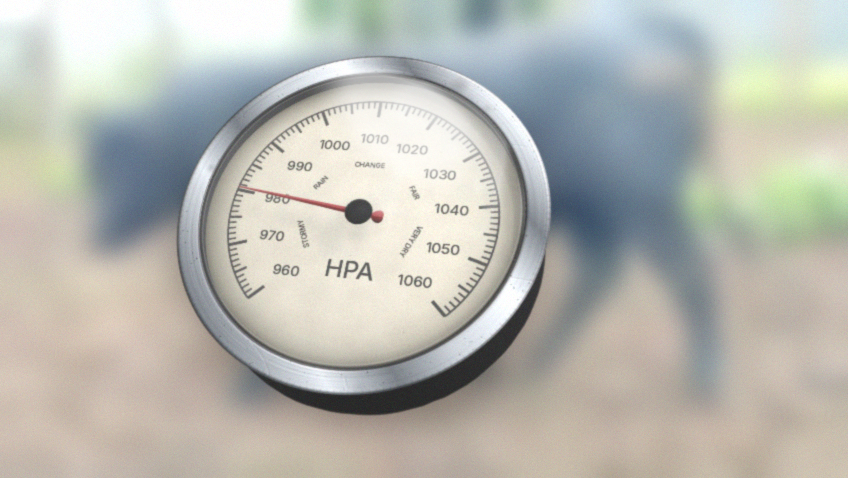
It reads **980** hPa
